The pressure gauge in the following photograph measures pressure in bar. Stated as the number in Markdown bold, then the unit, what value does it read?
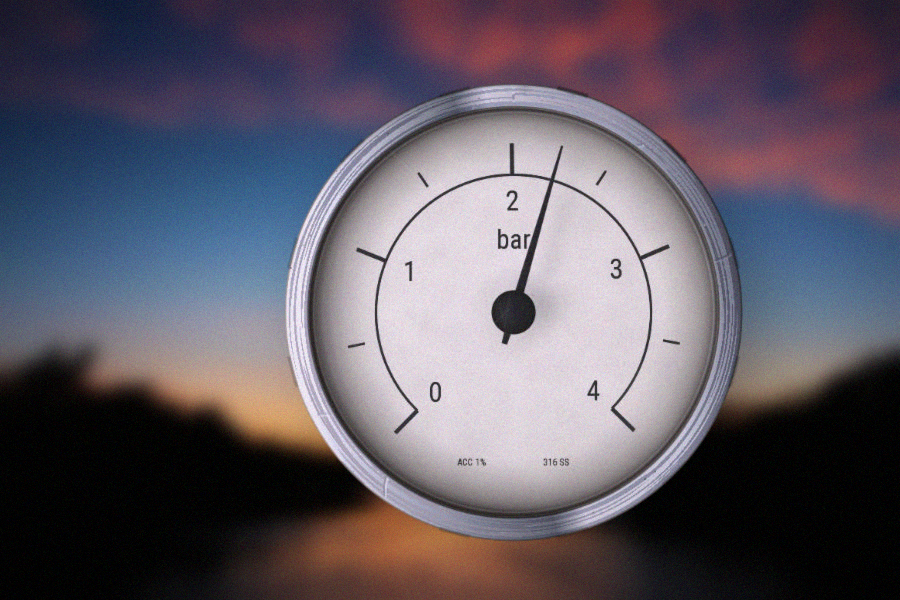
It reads **2.25** bar
